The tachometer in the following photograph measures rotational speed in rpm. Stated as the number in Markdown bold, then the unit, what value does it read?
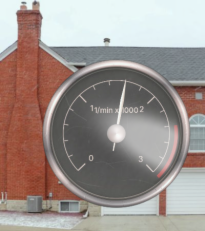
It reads **1600** rpm
